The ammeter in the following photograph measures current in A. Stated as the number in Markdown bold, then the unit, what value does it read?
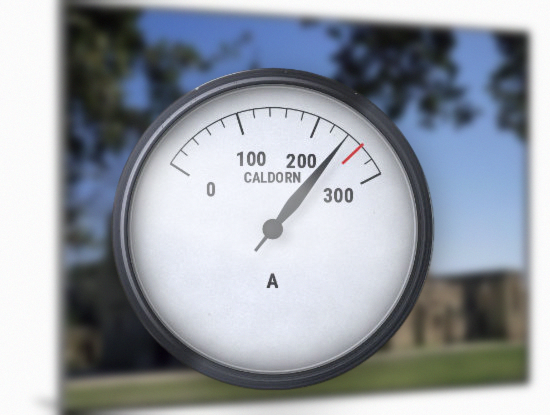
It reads **240** A
